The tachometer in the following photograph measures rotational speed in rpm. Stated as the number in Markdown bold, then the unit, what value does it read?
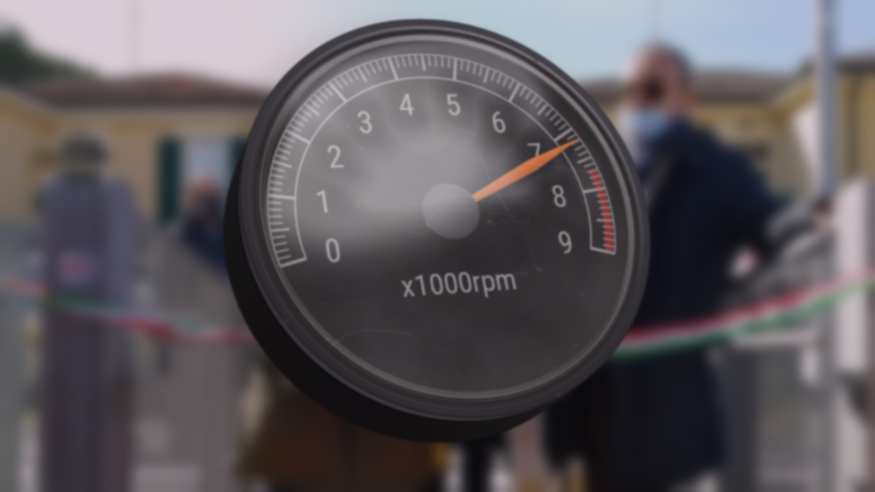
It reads **7200** rpm
